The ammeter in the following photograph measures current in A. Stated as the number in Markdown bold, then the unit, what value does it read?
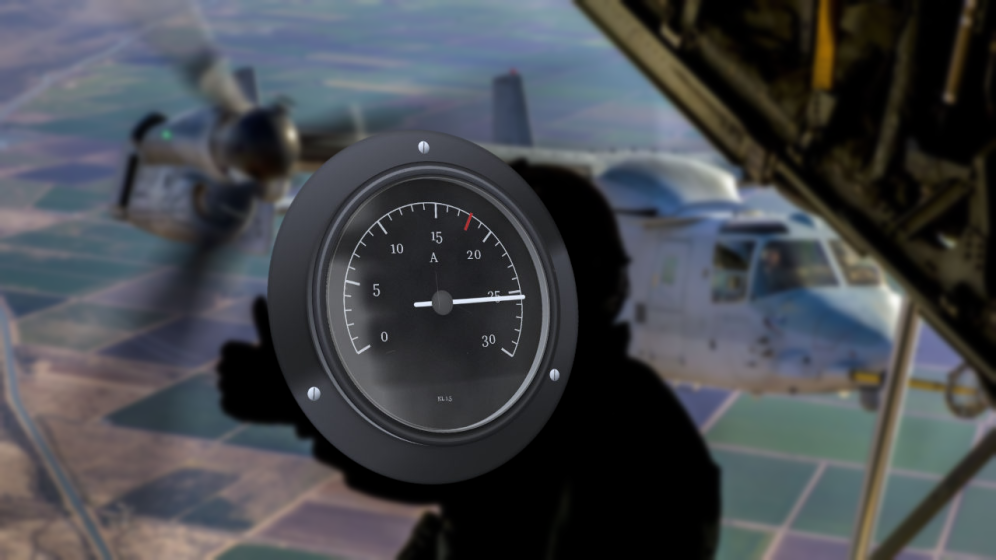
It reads **25.5** A
